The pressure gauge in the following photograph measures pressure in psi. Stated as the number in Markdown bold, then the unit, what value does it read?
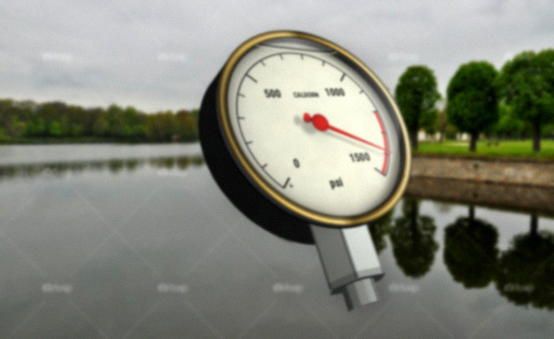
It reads **1400** psi
